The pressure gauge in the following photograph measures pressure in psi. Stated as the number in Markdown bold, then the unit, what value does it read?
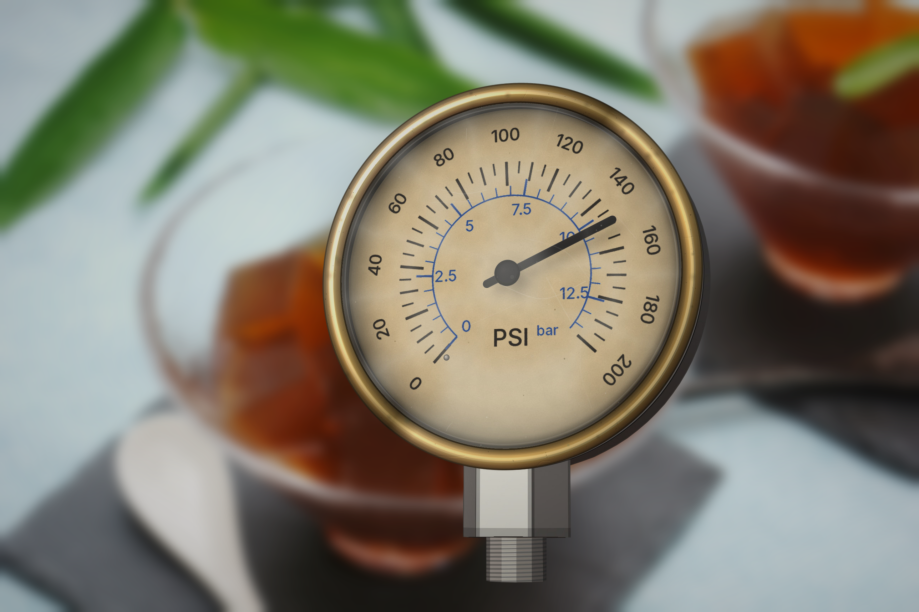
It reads **150** psi
